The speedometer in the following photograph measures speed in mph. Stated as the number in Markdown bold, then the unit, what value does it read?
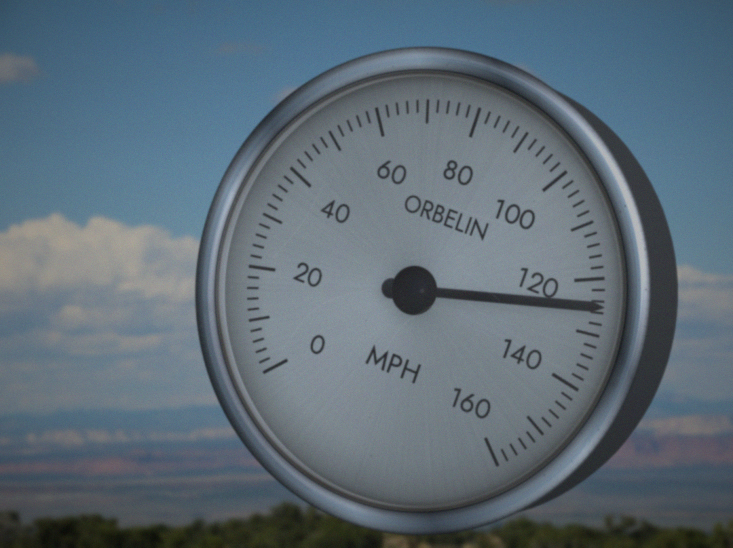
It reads **125** mph
